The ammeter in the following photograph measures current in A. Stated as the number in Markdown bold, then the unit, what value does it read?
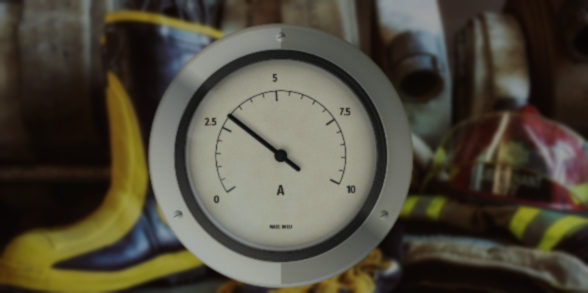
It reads **3** A
